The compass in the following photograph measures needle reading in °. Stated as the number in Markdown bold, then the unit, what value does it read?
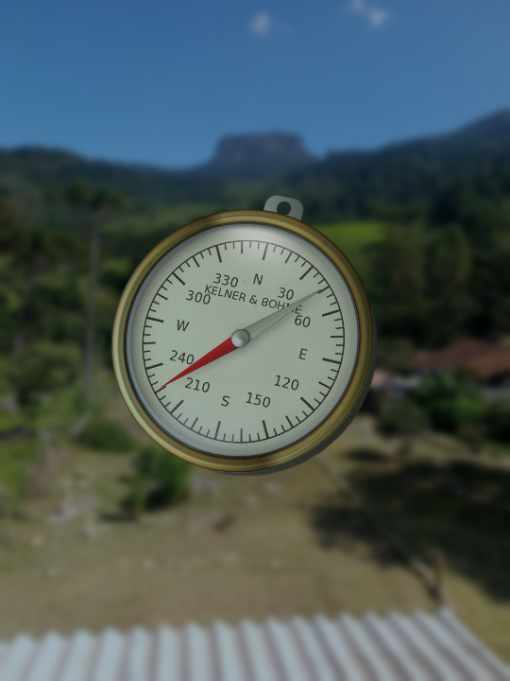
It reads **225** °
